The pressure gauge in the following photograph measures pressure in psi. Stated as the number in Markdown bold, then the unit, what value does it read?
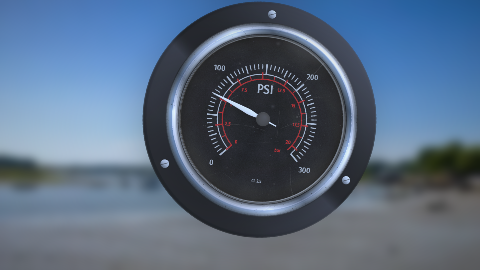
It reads **75** psi
